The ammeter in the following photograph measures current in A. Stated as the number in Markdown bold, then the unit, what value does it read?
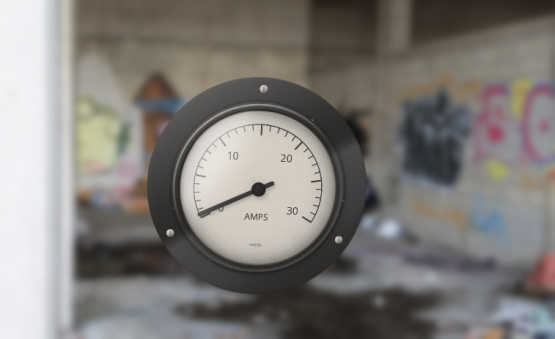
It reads **0.5** A
